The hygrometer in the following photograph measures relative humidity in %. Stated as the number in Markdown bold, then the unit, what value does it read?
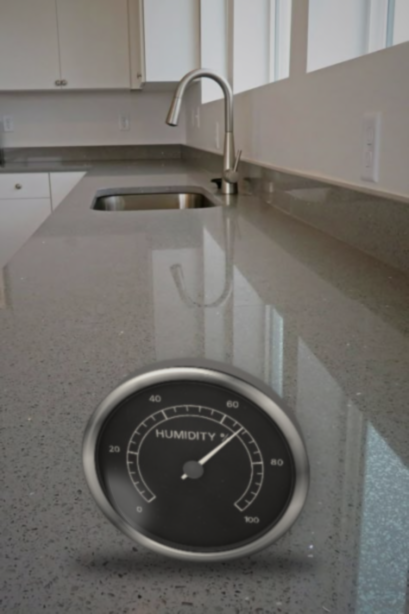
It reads **66** %
